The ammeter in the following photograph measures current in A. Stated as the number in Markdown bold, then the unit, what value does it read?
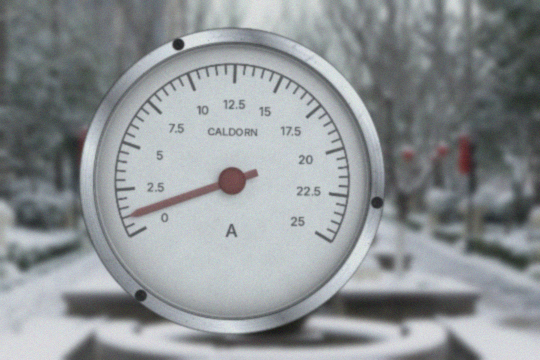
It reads **1** A
